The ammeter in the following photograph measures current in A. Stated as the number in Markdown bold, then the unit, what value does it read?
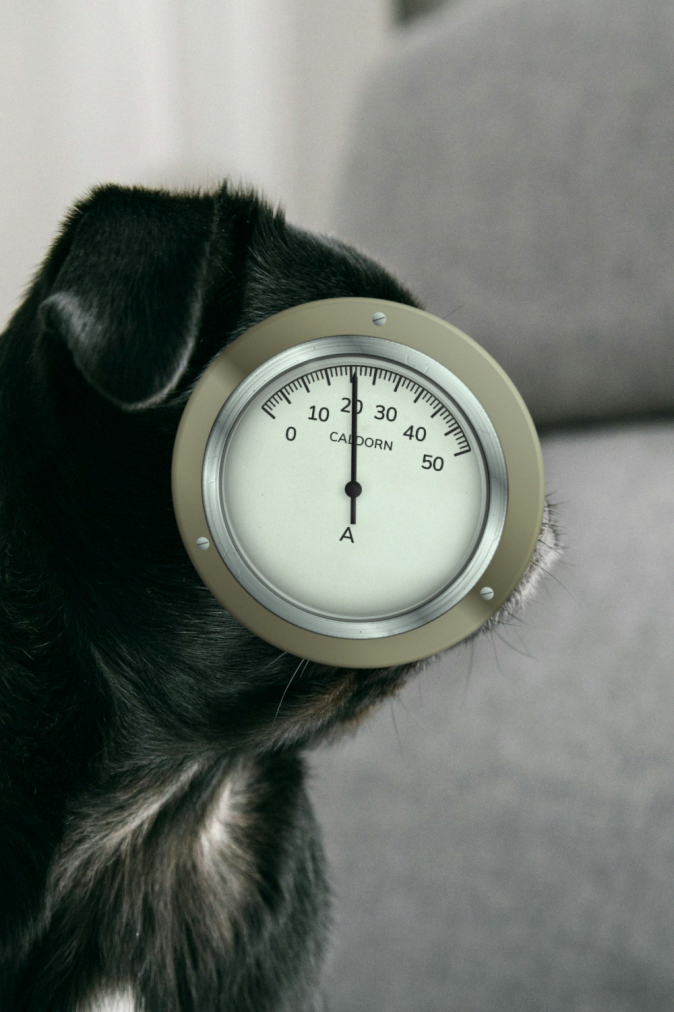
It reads **21** A
